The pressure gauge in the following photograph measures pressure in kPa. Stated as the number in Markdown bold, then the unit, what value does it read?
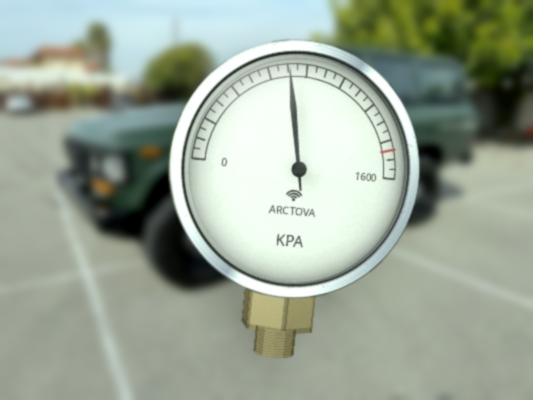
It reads **700** kPa
